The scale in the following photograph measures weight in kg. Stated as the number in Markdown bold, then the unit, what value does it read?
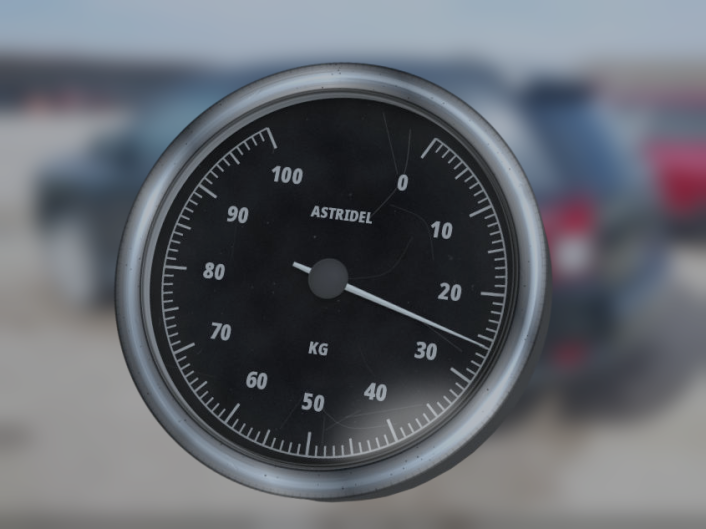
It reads **26** kg
